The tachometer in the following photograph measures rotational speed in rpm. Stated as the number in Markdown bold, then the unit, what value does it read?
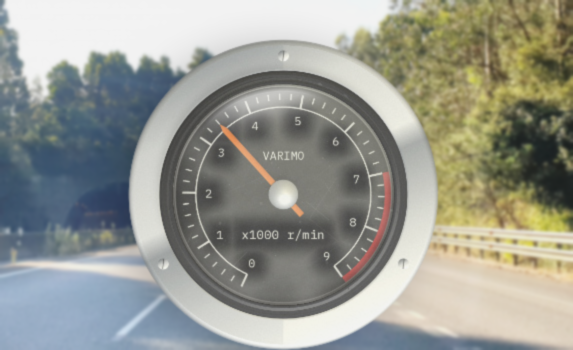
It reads **3400** rpm
